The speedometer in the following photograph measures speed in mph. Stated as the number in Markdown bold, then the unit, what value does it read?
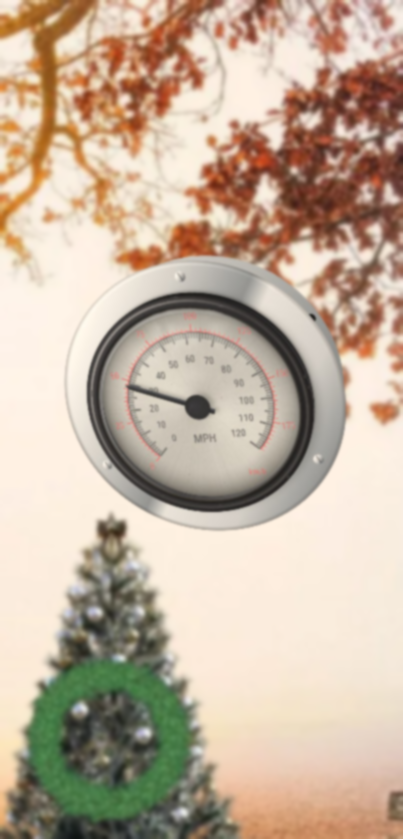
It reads **30** mph
